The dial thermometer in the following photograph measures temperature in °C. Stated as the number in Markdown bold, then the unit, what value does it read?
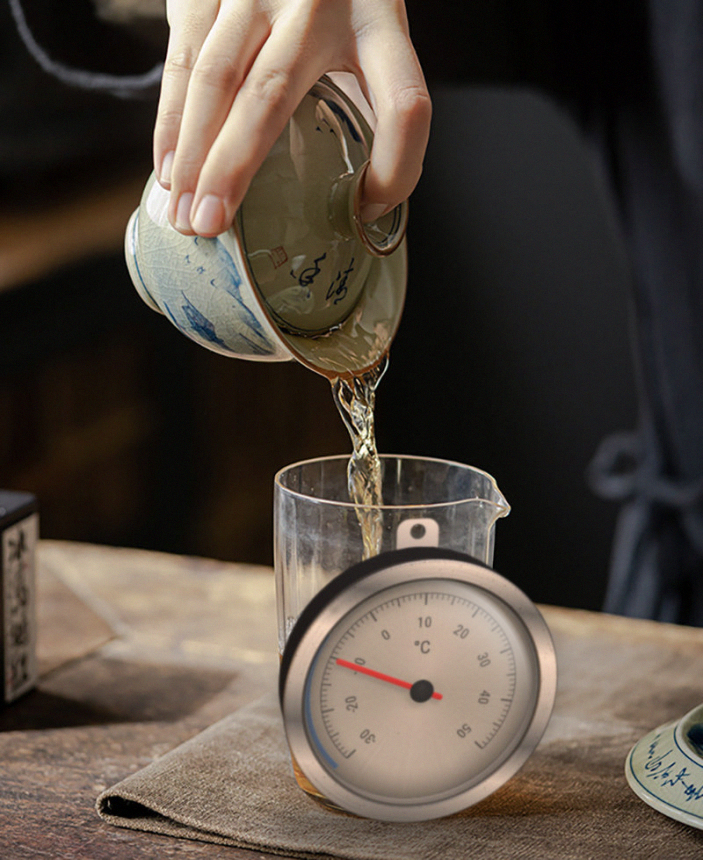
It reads **-10** °C
